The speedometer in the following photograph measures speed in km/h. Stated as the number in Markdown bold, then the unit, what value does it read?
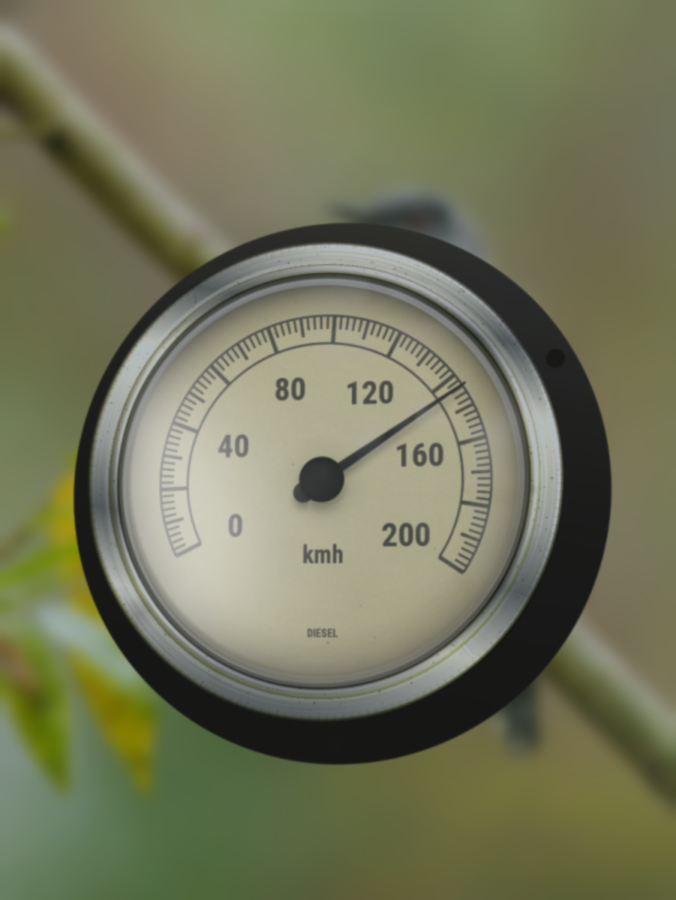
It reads **144** km/h
